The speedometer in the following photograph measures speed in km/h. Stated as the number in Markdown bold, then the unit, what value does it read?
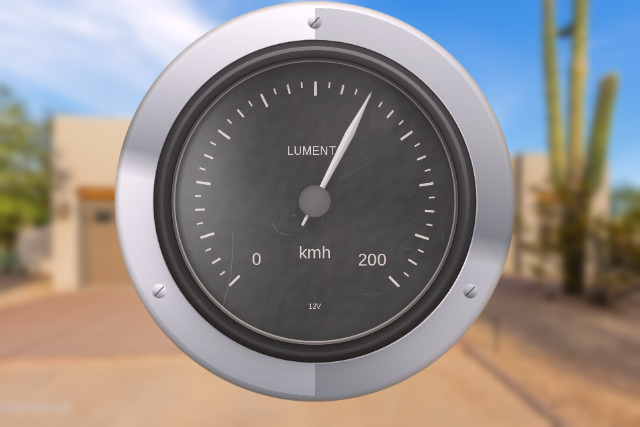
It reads **120** km/h
